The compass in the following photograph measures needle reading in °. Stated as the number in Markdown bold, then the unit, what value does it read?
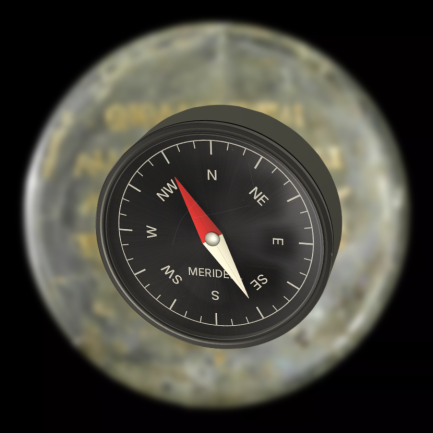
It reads **330** °
